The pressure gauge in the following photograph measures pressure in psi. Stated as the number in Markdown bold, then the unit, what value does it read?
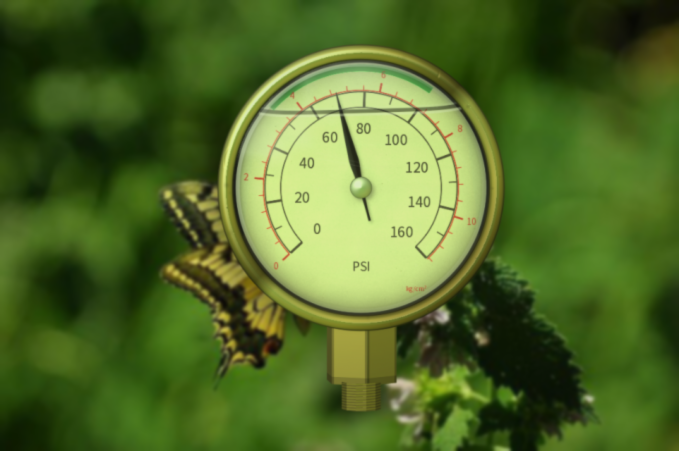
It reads **70** psi
